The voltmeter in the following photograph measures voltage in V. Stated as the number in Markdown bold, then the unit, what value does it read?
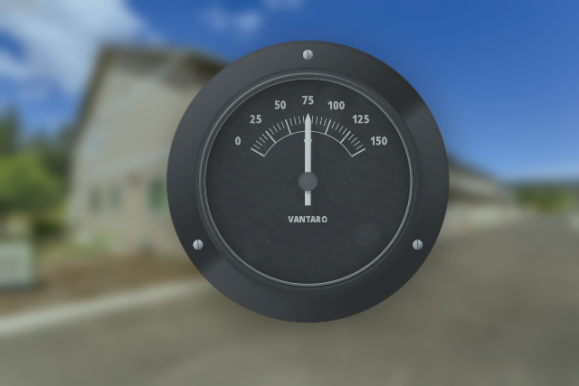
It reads **75** V
